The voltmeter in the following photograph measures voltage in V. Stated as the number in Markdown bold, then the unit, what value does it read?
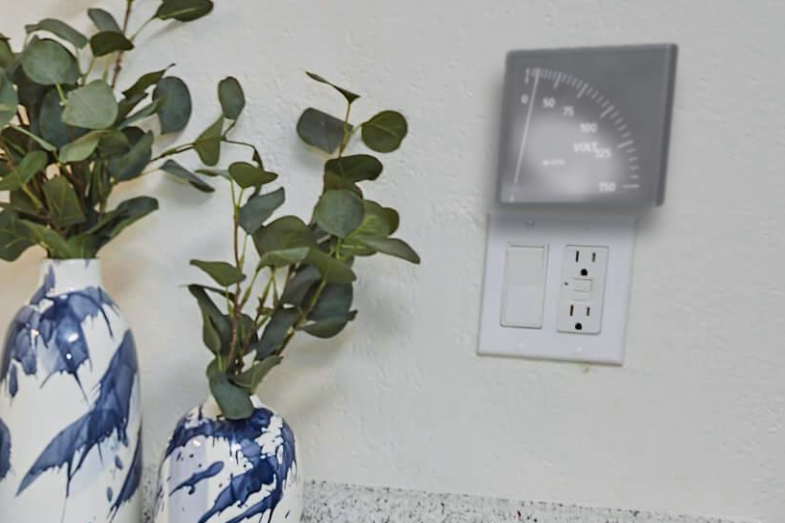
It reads **25** V
